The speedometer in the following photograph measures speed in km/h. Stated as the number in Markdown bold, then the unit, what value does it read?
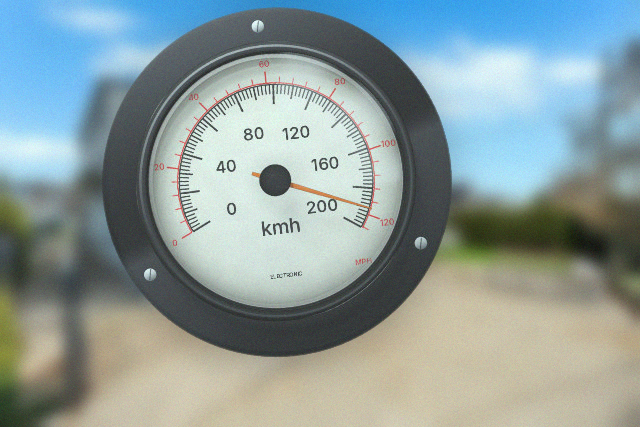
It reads **190** km/h
